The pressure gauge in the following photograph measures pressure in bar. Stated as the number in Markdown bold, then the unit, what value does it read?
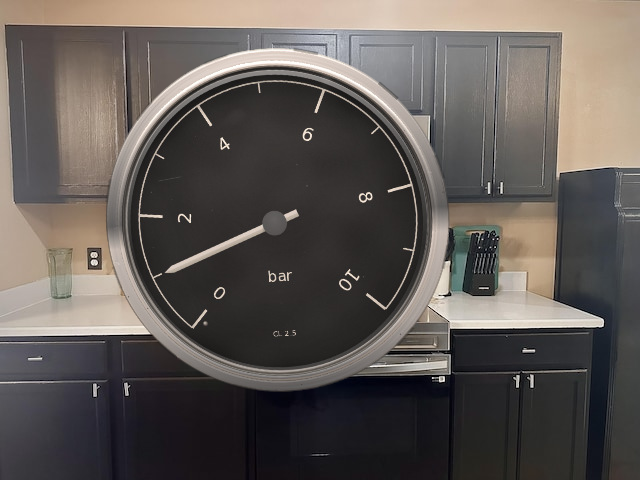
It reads **1** bar
